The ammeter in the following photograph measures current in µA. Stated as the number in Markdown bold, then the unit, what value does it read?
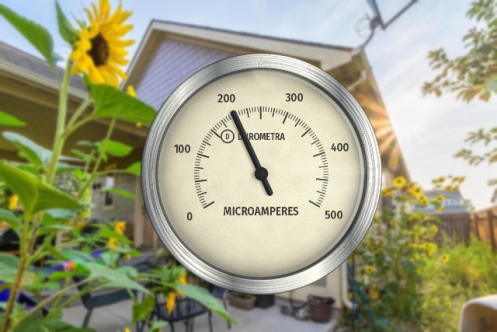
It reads **200** µA
